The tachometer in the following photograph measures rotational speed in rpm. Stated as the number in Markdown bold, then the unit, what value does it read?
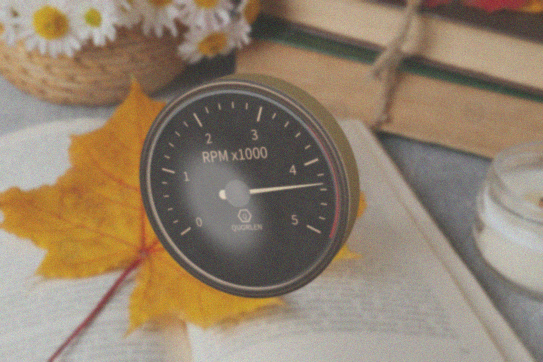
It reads **4300** rpm
